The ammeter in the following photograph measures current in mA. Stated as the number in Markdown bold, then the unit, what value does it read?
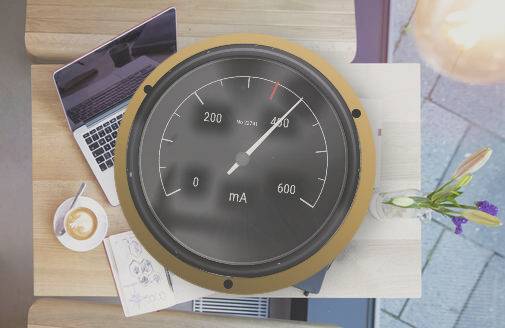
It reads **400** mA
